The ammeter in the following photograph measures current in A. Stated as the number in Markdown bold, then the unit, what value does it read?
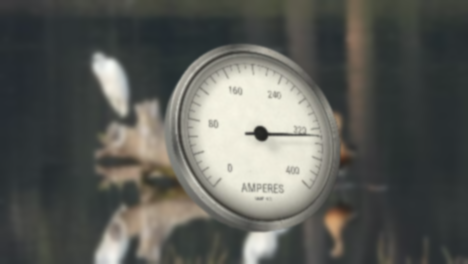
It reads **330** A
